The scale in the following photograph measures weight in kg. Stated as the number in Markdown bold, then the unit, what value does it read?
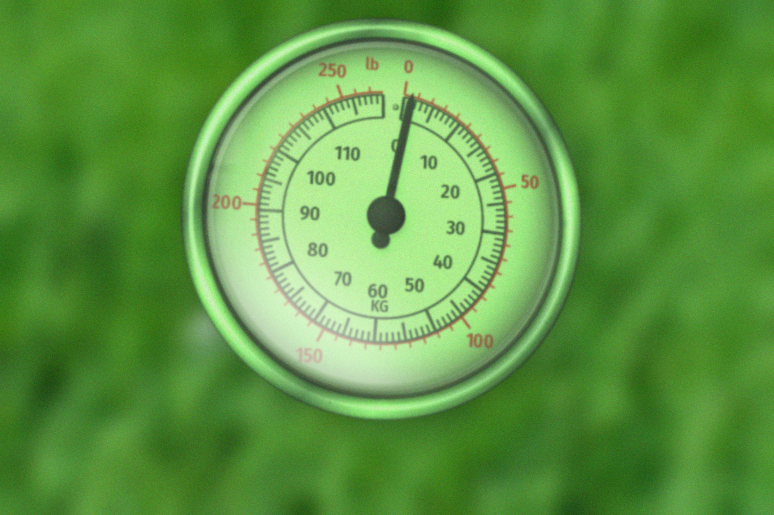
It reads **1** kg
